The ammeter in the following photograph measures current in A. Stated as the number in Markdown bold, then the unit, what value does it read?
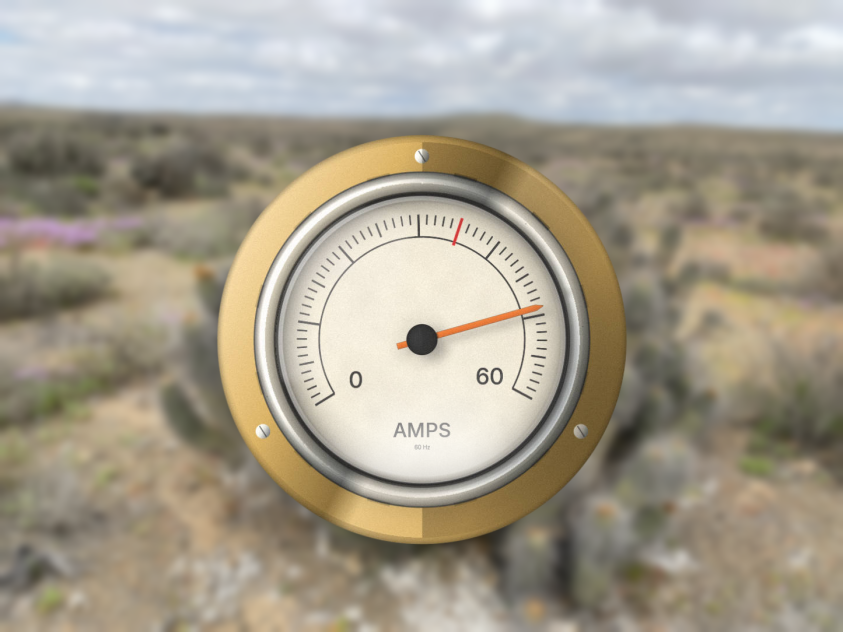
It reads **49** A
